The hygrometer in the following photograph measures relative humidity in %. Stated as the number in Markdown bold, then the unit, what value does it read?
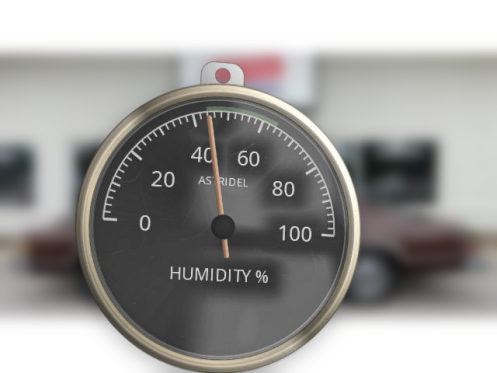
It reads **44** %
